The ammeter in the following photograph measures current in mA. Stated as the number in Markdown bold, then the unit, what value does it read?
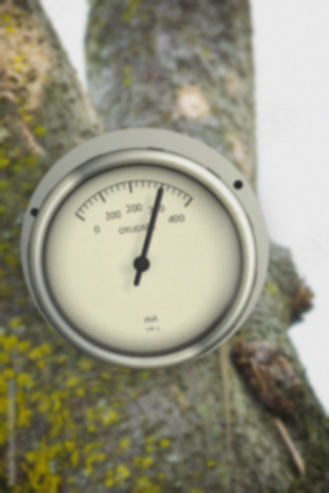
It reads **300** mA
